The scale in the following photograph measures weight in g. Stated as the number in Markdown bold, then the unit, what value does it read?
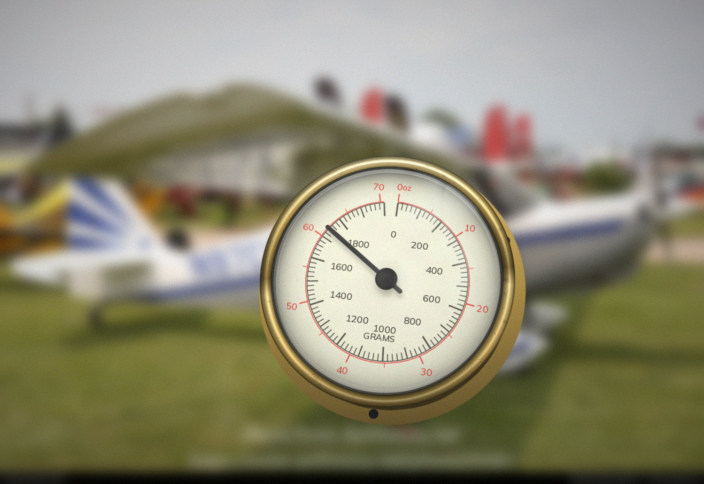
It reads **1740** g
